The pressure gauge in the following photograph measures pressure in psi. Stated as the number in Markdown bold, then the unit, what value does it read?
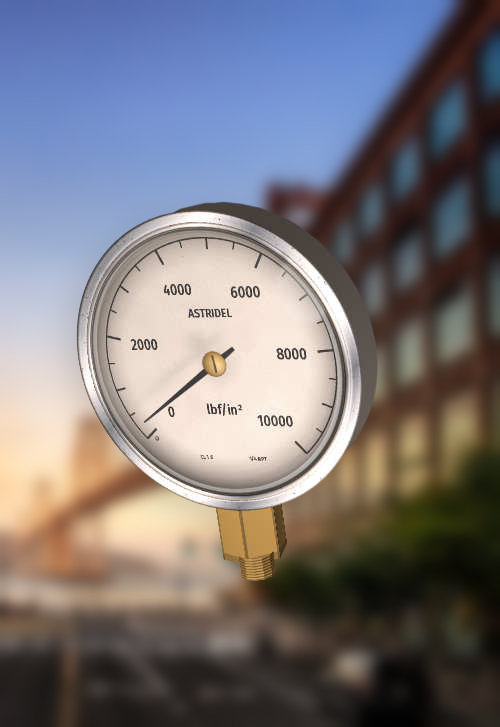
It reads **250** psi
